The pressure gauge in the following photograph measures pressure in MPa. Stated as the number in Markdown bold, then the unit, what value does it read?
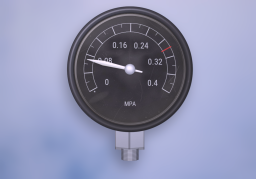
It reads **0.07** MPa
